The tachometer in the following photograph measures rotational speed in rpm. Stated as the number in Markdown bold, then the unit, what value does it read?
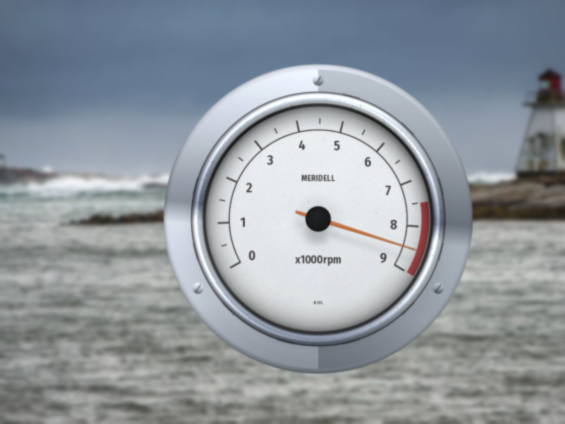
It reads **8500** rpm
